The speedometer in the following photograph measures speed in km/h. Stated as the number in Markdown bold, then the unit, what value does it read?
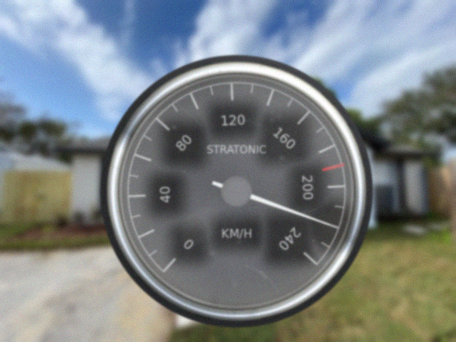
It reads **220** km/h
